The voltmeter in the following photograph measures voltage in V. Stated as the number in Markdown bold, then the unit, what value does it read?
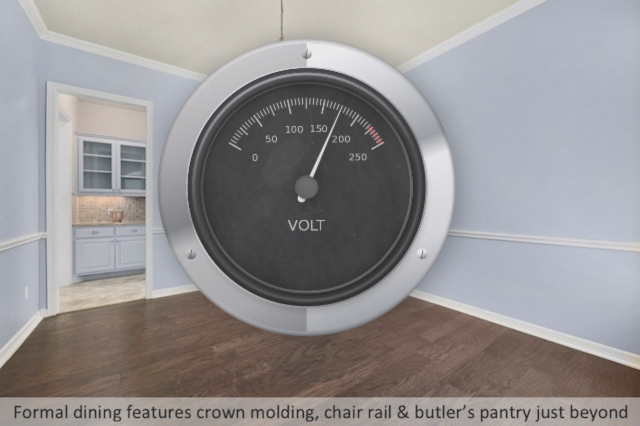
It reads **175** V
